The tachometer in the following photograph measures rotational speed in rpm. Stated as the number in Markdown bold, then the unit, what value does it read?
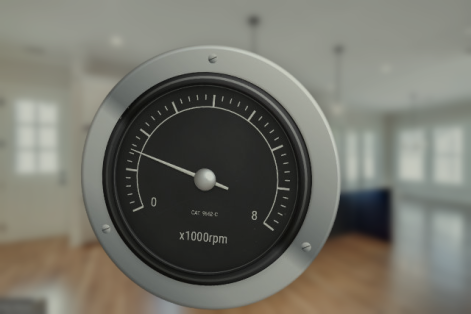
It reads **1500** rpm
